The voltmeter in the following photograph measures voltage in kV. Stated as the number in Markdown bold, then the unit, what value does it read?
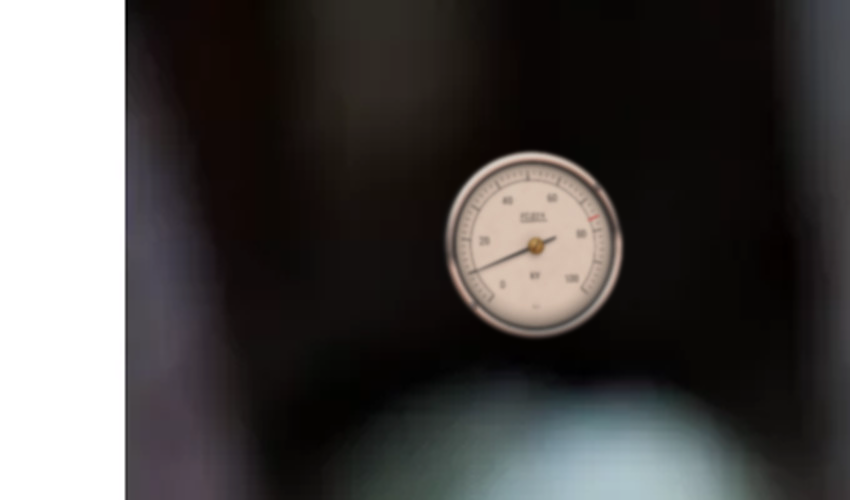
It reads **10** kV
